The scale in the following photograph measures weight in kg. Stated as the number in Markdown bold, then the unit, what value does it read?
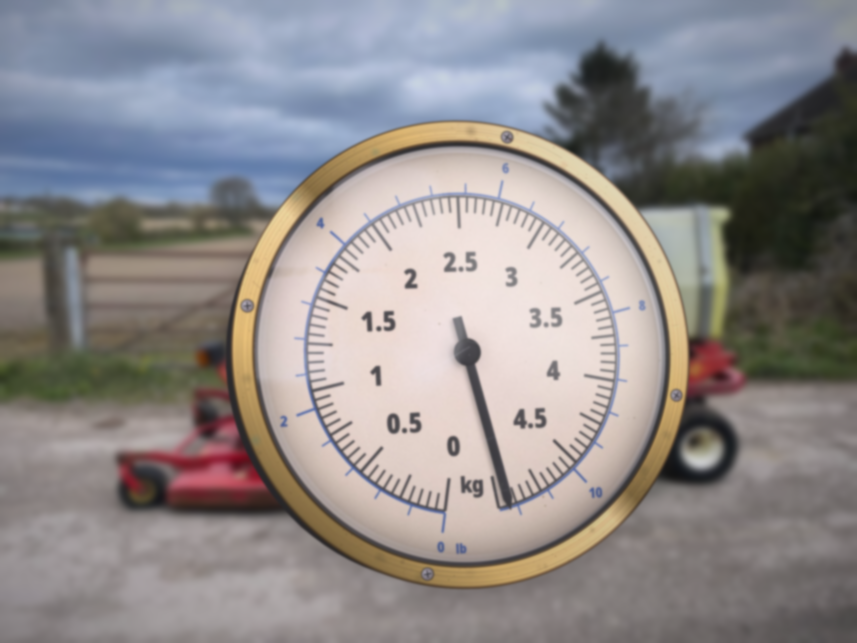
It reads **4.95** kg
